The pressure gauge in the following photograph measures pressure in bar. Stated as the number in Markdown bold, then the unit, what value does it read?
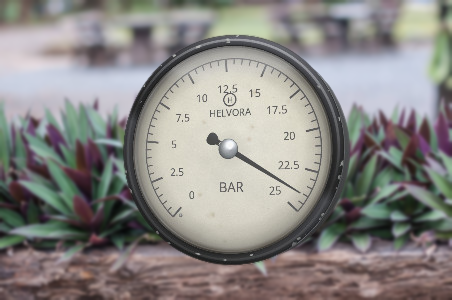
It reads **24** bar
